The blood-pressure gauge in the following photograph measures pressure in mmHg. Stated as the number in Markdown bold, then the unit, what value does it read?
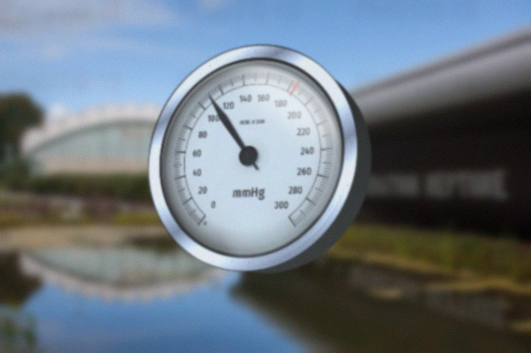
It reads **110** mmHg
